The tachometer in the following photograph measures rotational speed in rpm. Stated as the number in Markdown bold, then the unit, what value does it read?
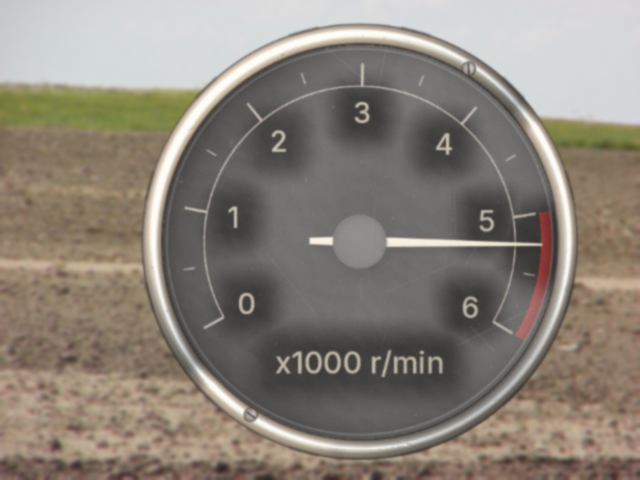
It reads **5250** rpm
